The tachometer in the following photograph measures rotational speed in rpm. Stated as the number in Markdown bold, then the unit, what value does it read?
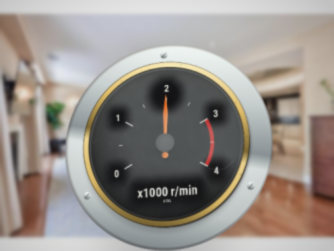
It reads **2000** rpm
